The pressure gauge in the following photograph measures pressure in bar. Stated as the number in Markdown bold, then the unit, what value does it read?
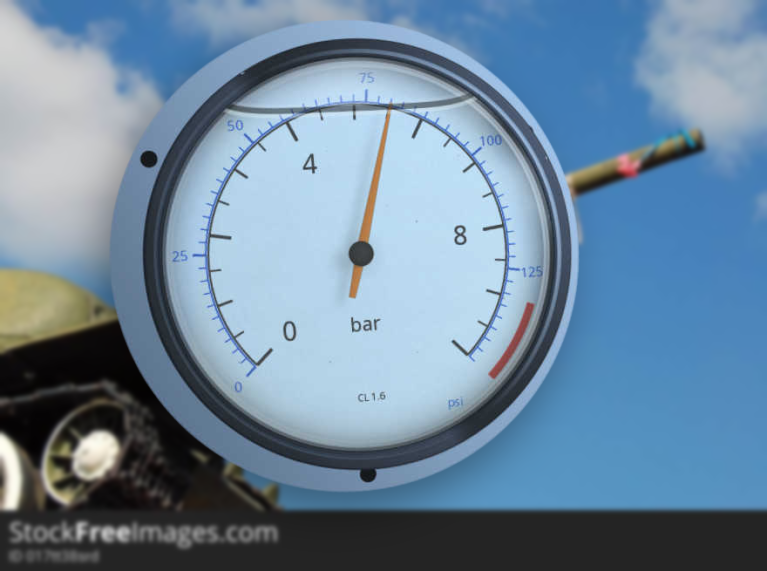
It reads **5.5** bar
